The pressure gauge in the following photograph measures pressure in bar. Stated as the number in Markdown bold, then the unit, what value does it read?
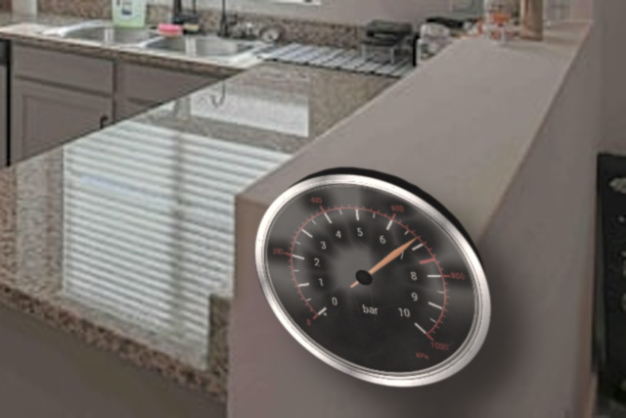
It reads **6.75** bar
